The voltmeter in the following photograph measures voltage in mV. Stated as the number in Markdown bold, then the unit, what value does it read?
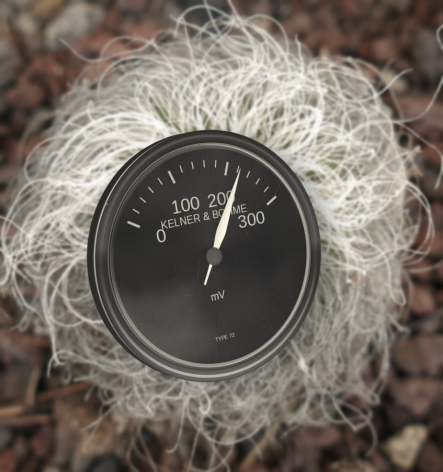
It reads **220** mV
